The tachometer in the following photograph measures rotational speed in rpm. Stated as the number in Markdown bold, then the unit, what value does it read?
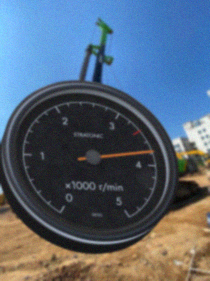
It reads **3800** rpm
